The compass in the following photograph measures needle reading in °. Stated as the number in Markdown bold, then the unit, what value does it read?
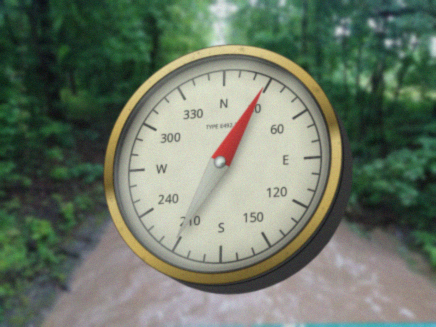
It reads **30** °
